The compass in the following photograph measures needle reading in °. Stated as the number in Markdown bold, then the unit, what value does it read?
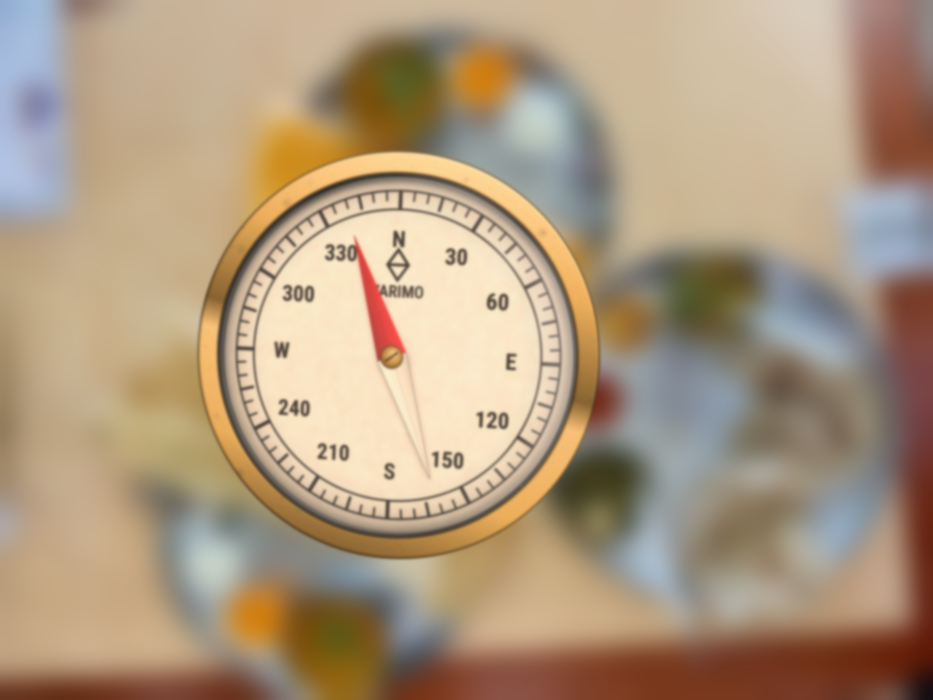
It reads **340** °
